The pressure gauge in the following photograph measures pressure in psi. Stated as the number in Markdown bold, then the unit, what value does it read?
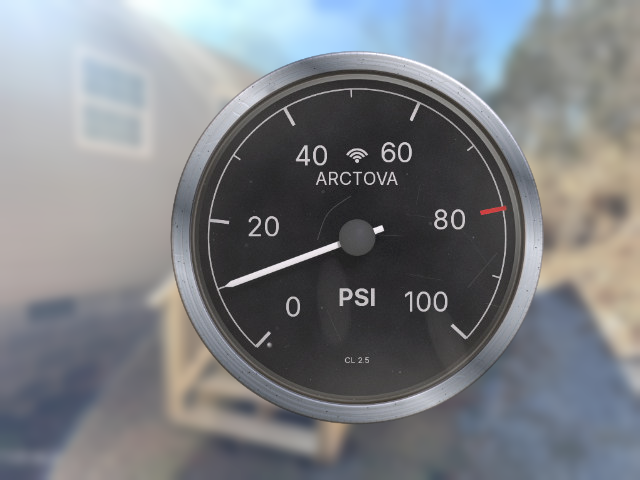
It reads **10** psi
